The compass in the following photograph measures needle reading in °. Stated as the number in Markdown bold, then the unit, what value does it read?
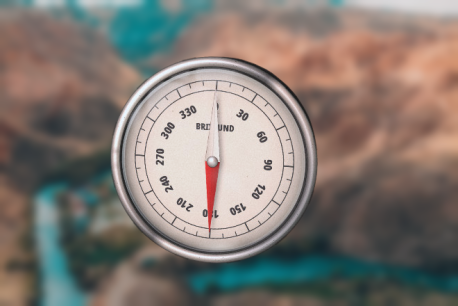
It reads **180** °
